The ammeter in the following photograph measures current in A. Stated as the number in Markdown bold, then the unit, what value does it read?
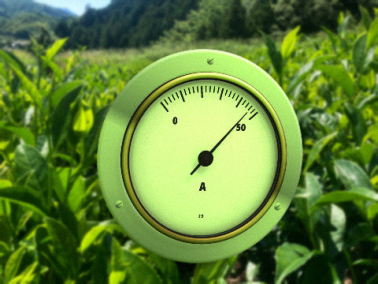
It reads **46** A
